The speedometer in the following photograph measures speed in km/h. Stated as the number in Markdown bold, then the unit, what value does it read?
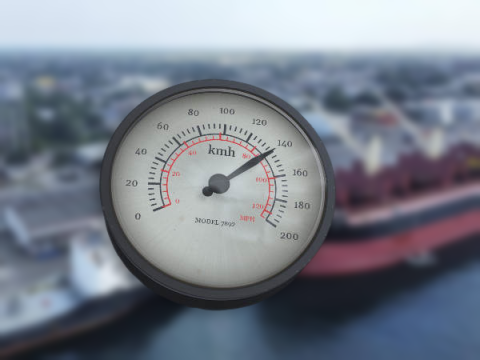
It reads **140** km/h
